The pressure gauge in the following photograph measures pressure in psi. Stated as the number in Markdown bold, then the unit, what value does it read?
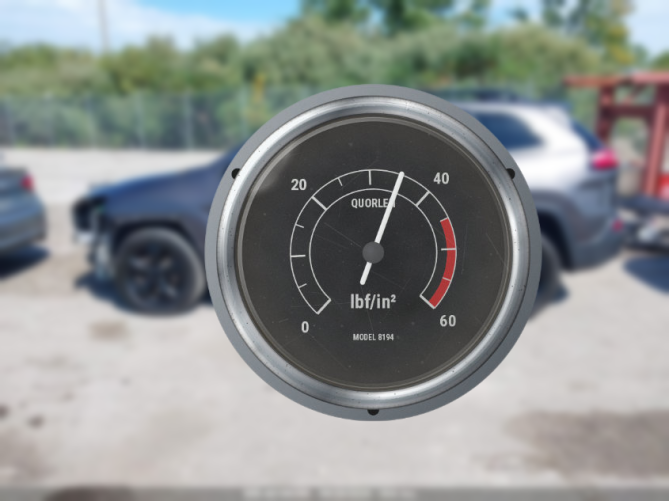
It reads **35** psi
